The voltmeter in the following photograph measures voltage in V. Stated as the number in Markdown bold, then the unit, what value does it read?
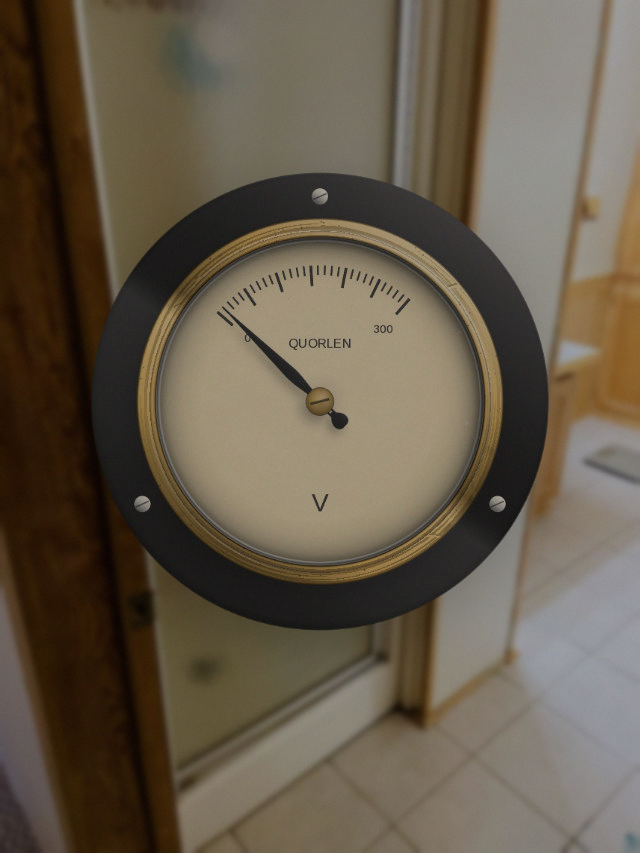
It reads **10** V
